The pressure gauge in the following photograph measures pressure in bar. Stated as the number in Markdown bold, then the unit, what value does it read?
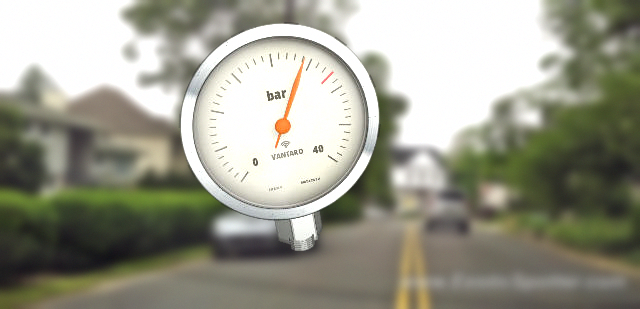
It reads **24** bar
